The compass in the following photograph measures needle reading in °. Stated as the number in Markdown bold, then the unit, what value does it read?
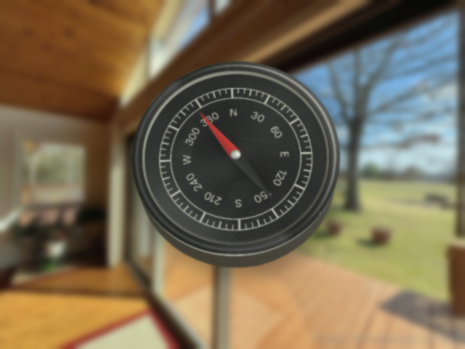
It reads **325** °
